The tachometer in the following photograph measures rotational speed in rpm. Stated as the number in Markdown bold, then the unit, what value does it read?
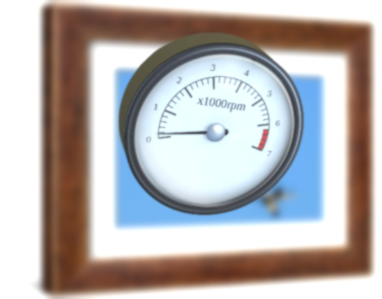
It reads **200** rpm
